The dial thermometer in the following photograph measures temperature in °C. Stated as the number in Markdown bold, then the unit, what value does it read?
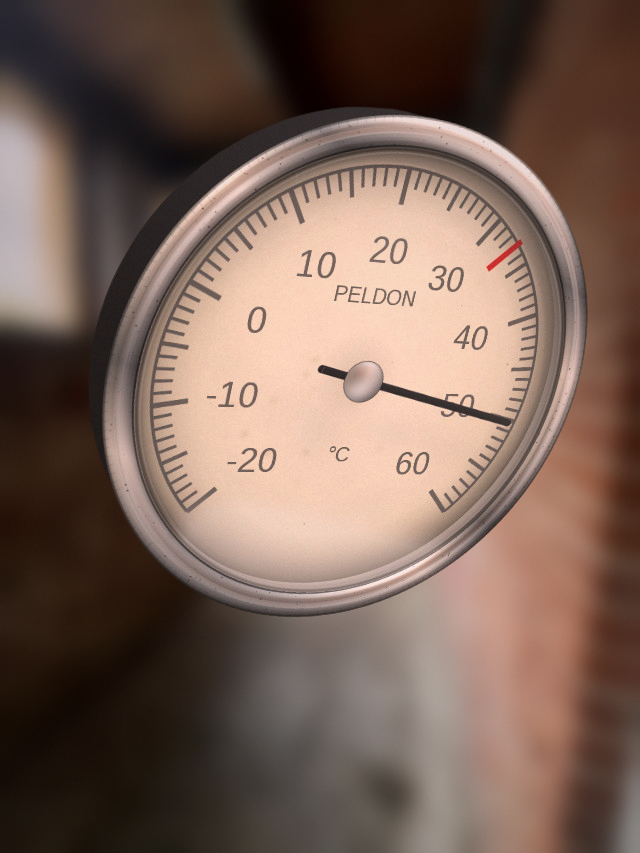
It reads **50** °C
